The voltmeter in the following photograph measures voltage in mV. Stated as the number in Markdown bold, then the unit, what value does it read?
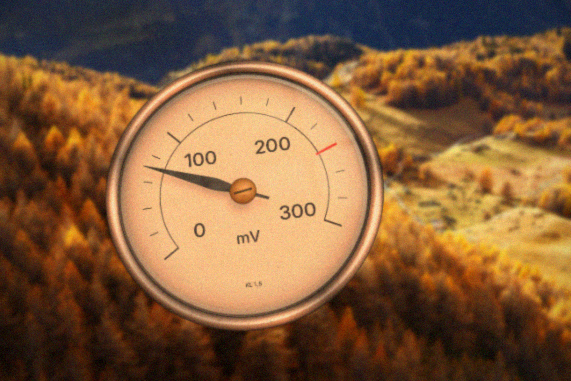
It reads **70** mV
